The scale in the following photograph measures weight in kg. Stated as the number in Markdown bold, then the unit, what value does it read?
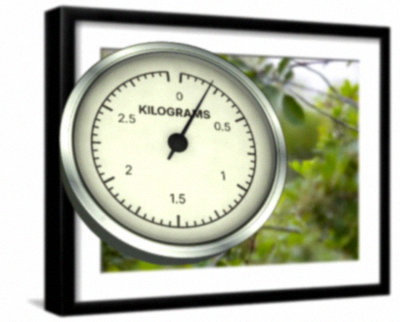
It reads **0.2** kg
